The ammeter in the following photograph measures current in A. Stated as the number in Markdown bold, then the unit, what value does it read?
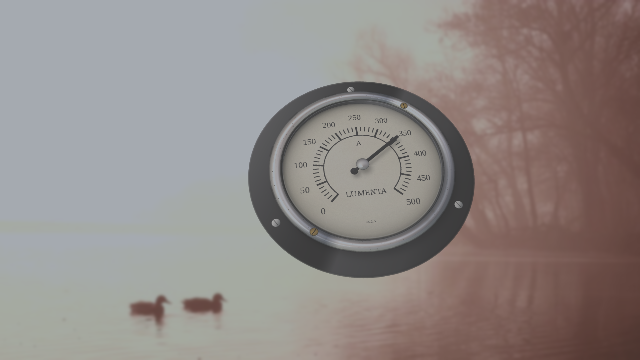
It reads **350** A
